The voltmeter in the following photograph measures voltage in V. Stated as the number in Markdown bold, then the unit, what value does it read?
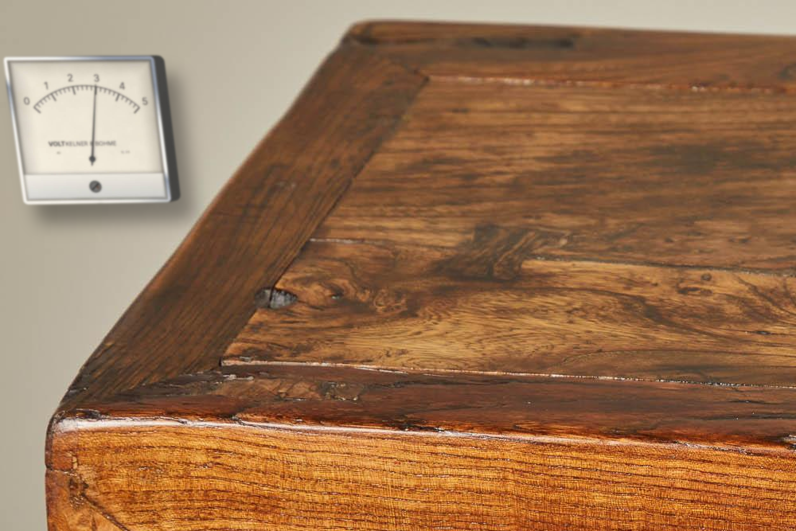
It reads **3** V
